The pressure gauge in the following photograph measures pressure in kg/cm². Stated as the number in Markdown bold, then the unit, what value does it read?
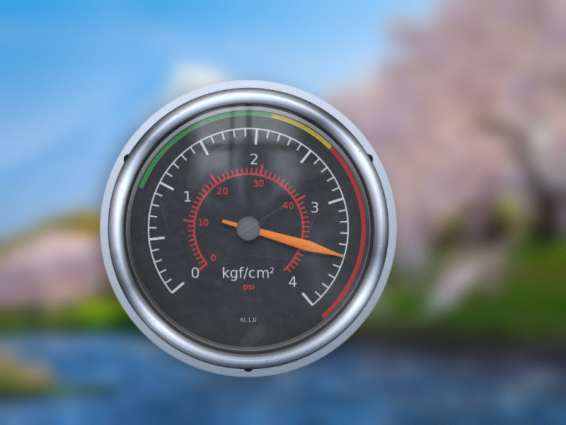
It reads **3.5** kg/cm²
